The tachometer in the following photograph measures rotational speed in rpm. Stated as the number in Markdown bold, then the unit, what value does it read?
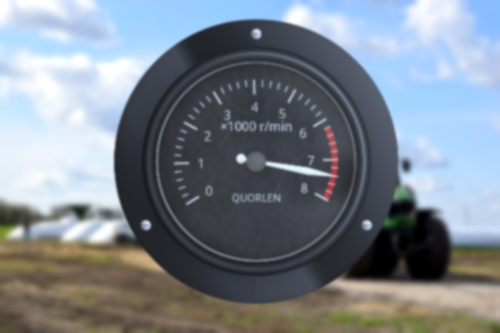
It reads **7400** rpm
